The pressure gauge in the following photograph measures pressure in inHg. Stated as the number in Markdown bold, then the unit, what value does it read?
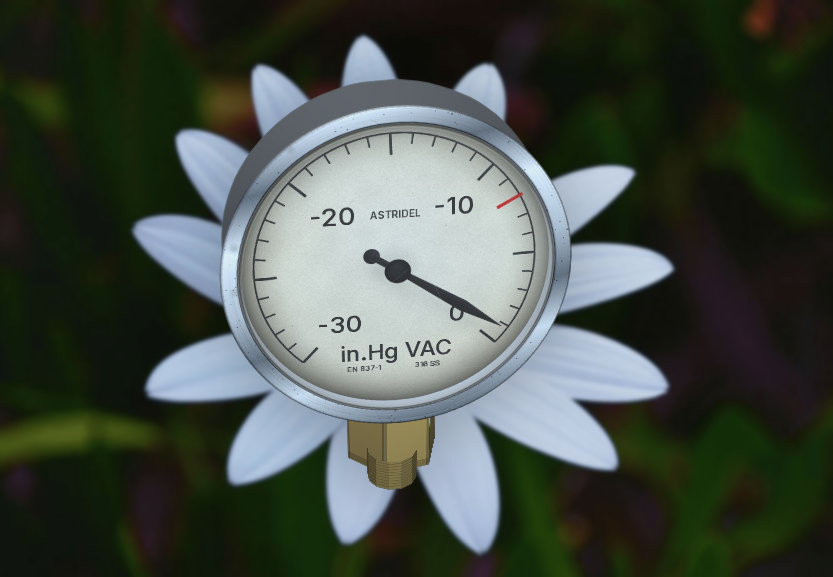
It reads **-1** inHg
